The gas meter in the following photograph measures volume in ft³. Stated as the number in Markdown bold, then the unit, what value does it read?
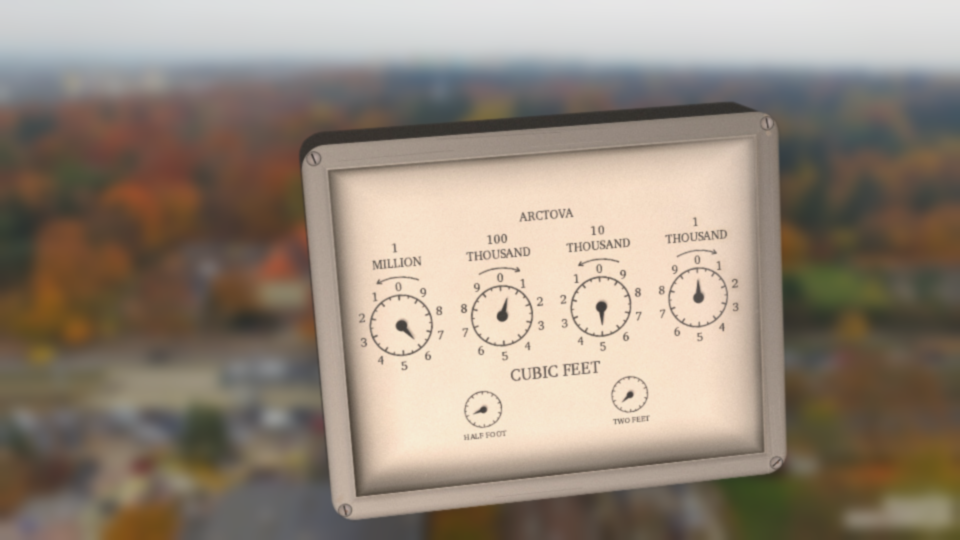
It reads **605000** ft³
